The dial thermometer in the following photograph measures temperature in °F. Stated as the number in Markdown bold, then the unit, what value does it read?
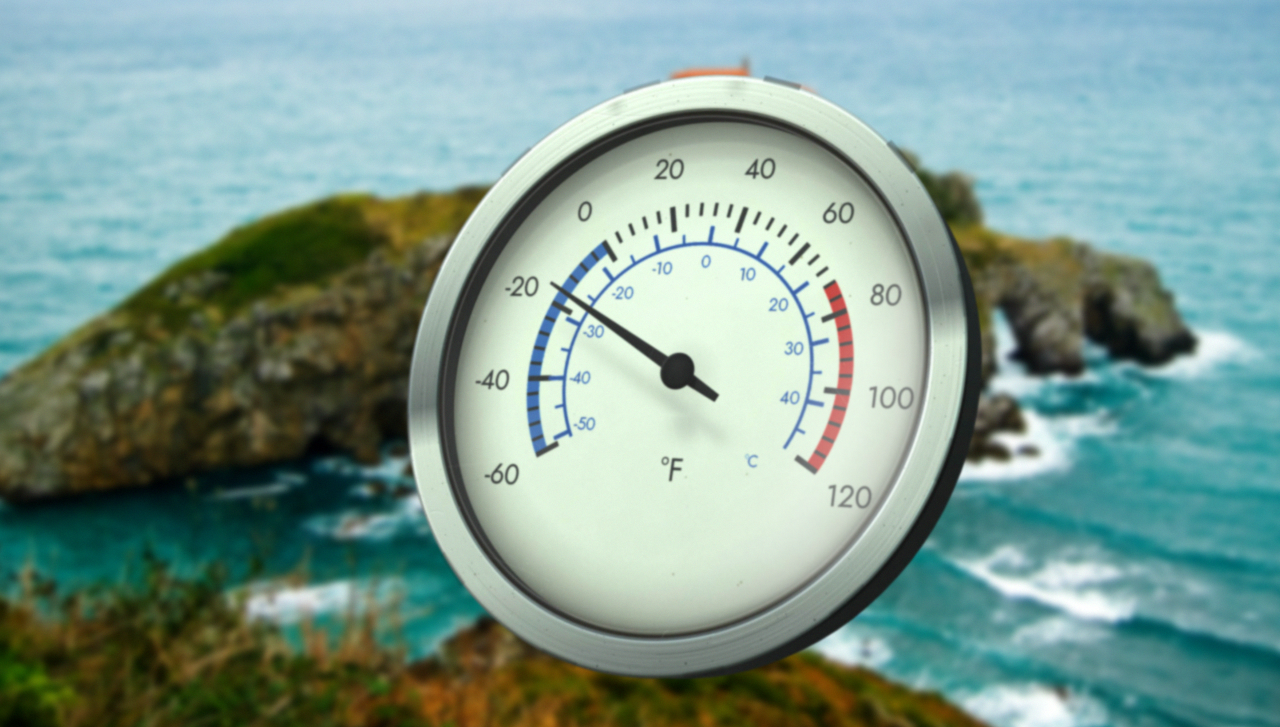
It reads **-16** °F
